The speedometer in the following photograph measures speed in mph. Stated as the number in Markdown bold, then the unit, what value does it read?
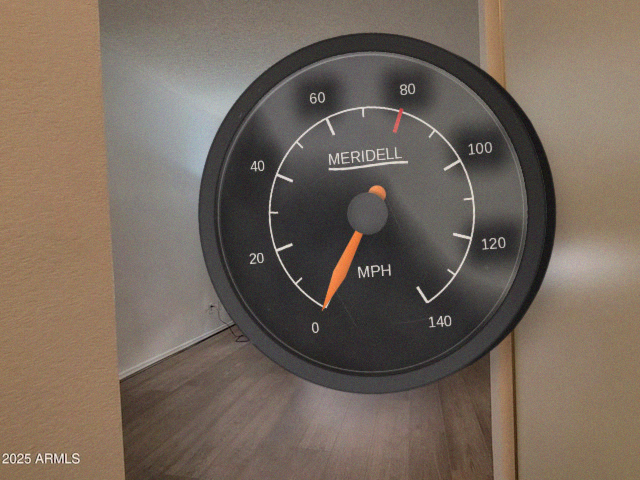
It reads **0** mph
